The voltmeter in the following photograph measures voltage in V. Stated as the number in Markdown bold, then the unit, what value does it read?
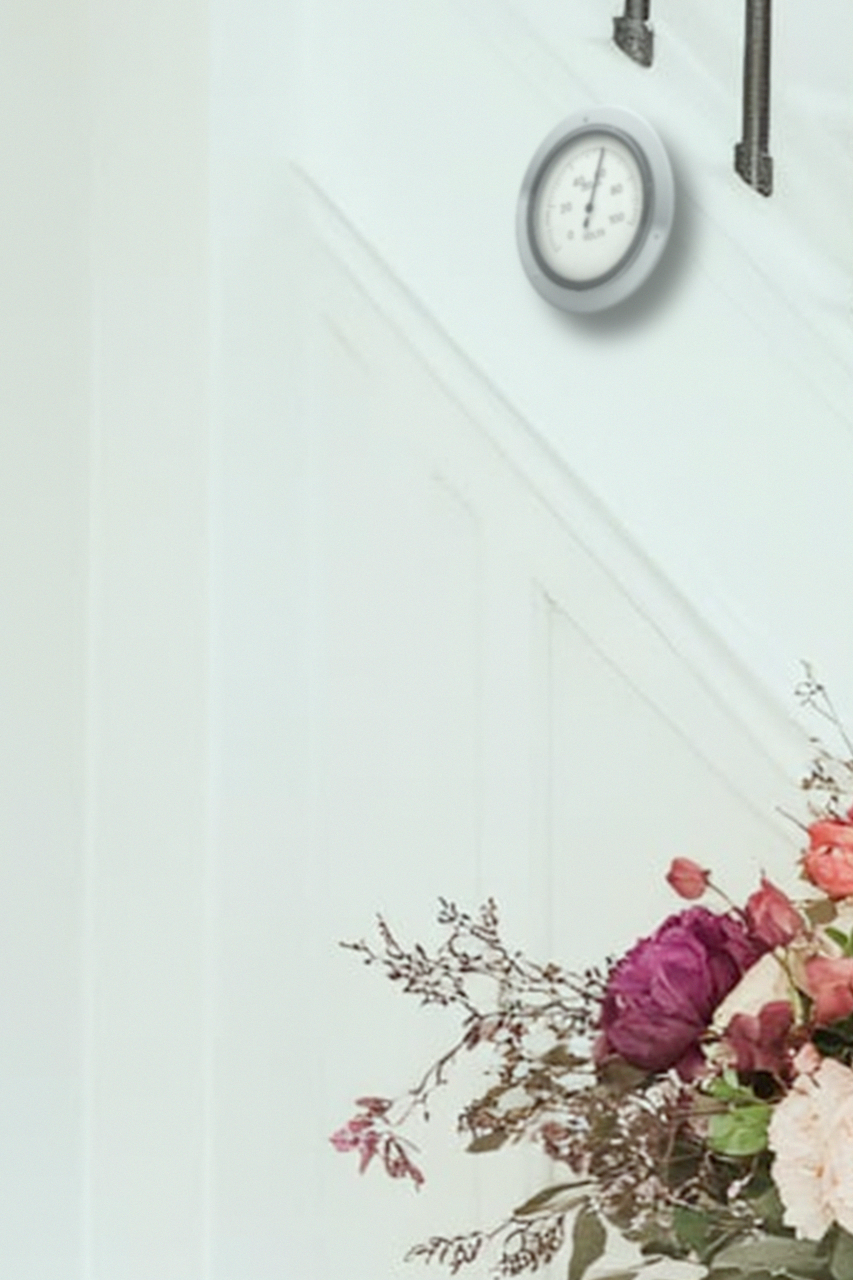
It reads **60** V
